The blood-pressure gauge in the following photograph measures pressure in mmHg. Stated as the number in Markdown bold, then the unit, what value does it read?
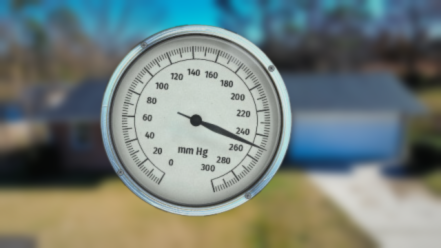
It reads **250** mmHg
